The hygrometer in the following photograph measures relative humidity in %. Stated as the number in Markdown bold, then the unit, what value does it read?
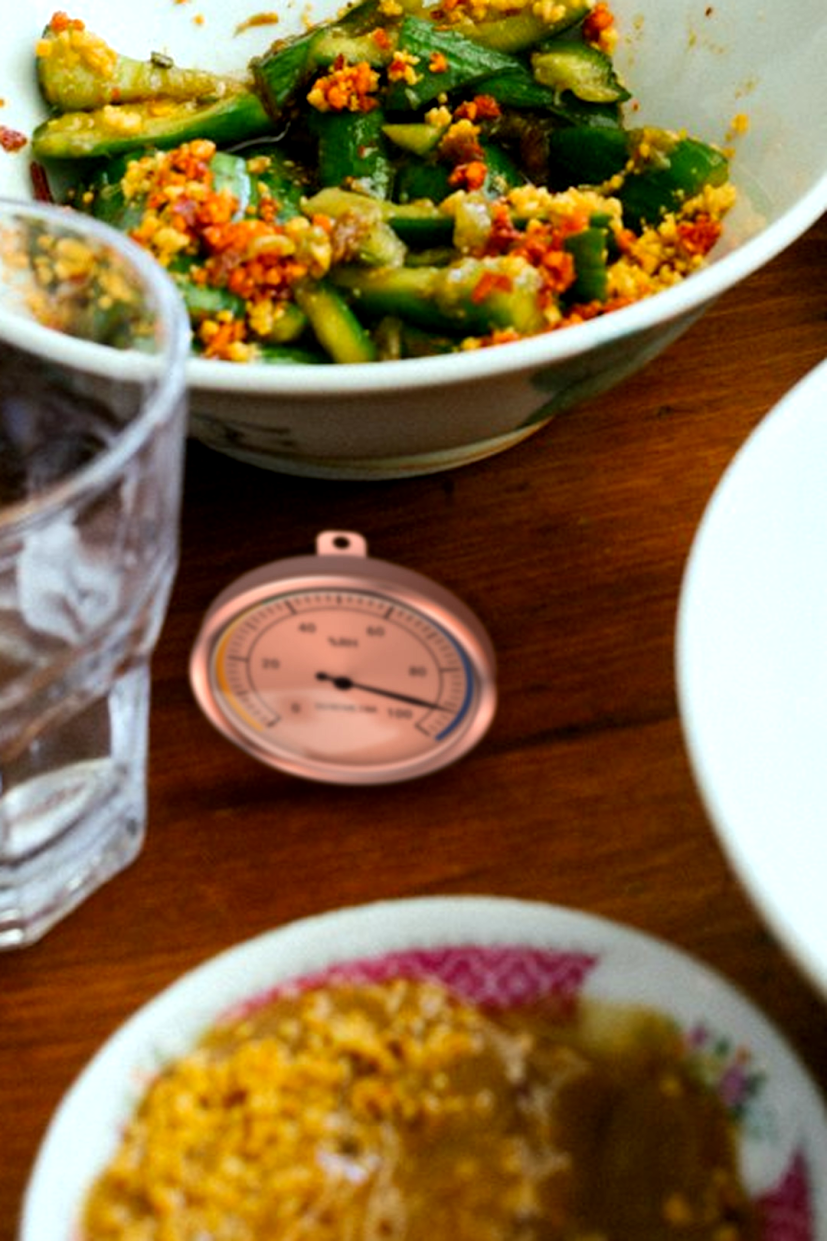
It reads **90** %
